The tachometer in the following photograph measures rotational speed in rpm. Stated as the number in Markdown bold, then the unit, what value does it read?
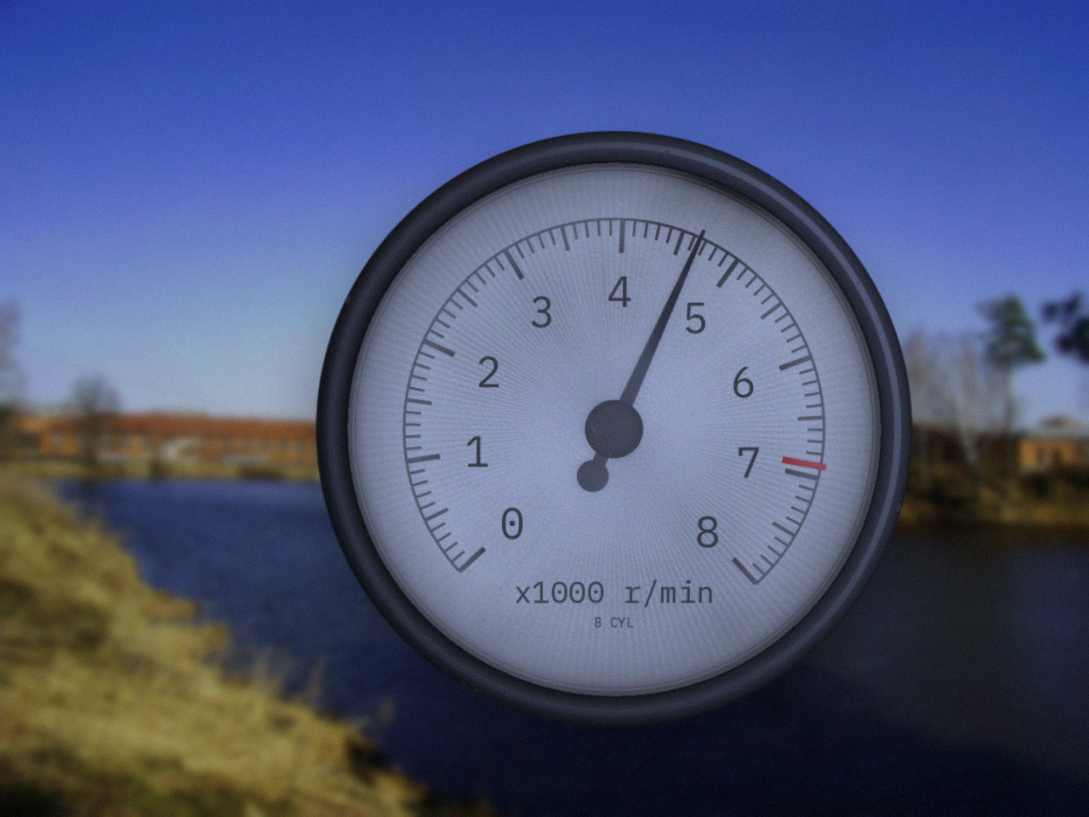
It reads **4650** rpm
